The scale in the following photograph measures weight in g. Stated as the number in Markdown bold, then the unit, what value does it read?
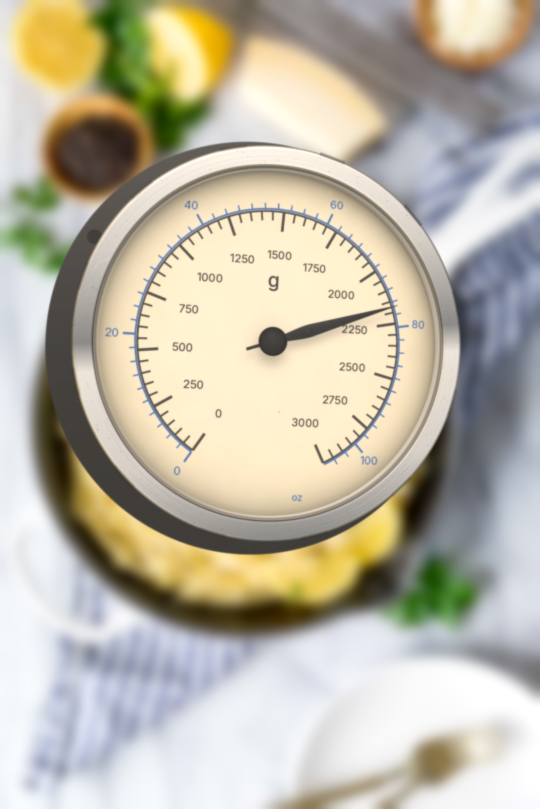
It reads **2175** g
